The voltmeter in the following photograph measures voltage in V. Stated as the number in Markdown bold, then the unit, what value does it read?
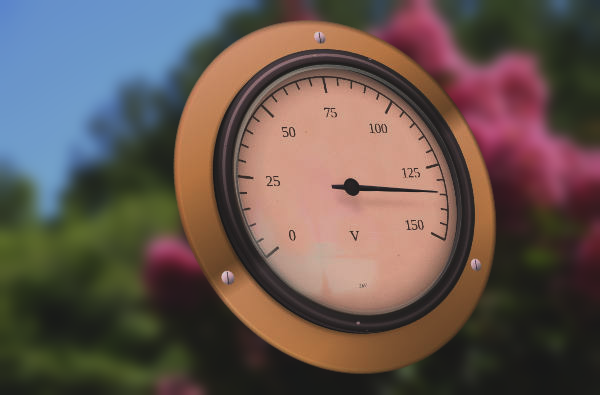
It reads **135** V
